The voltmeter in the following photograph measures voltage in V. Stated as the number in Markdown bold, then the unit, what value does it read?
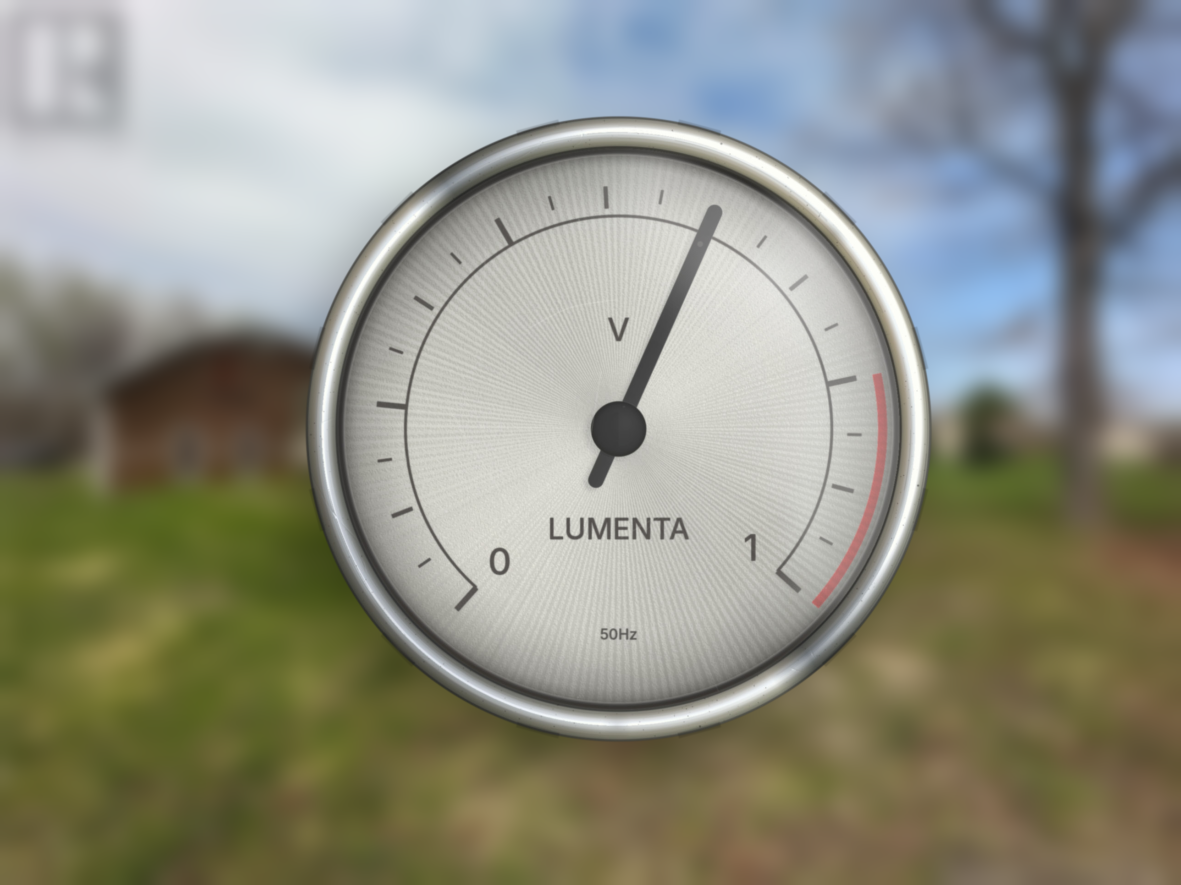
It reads **0.6** V
